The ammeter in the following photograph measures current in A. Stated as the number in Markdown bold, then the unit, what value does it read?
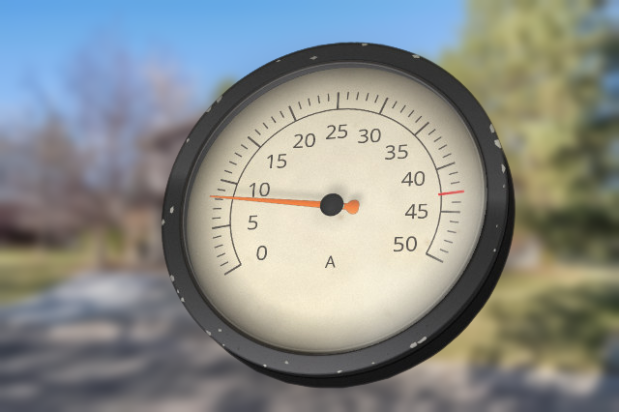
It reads **8** A
